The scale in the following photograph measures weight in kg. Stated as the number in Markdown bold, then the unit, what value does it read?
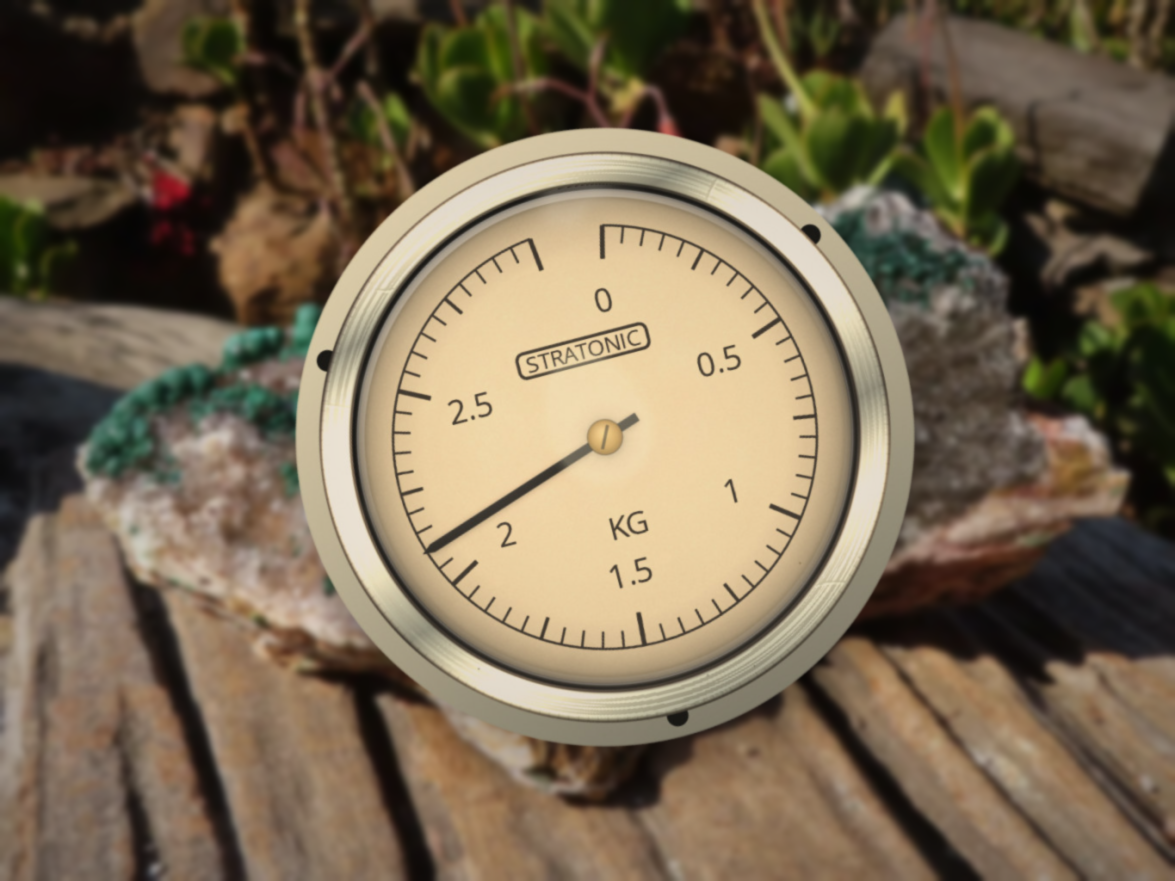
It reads **2.1** kg
